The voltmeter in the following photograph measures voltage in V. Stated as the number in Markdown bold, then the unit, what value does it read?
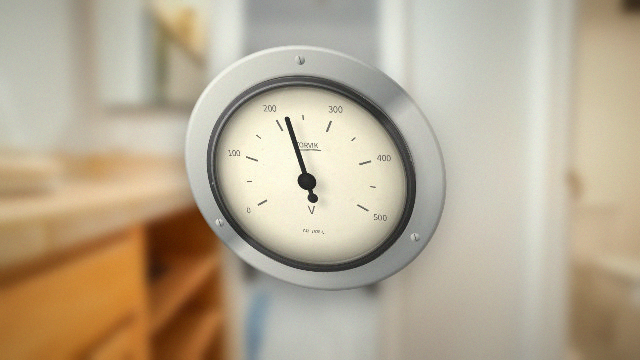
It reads **225** V
